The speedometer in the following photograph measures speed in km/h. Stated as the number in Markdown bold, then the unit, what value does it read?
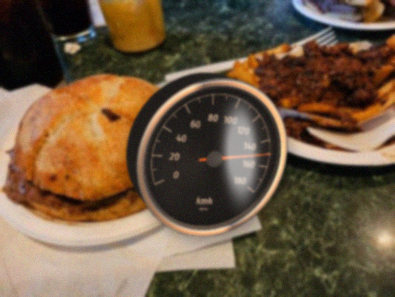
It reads **150** km/h
